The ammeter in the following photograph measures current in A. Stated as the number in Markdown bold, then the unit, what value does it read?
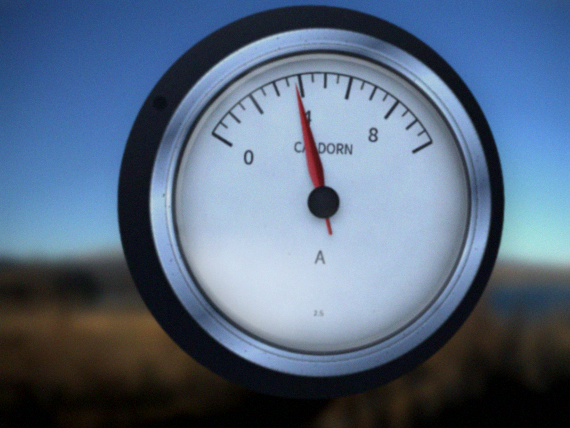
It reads **3.75** A
